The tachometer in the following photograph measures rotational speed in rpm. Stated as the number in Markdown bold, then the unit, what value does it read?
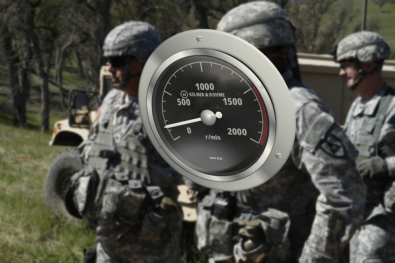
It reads **150** rpm
